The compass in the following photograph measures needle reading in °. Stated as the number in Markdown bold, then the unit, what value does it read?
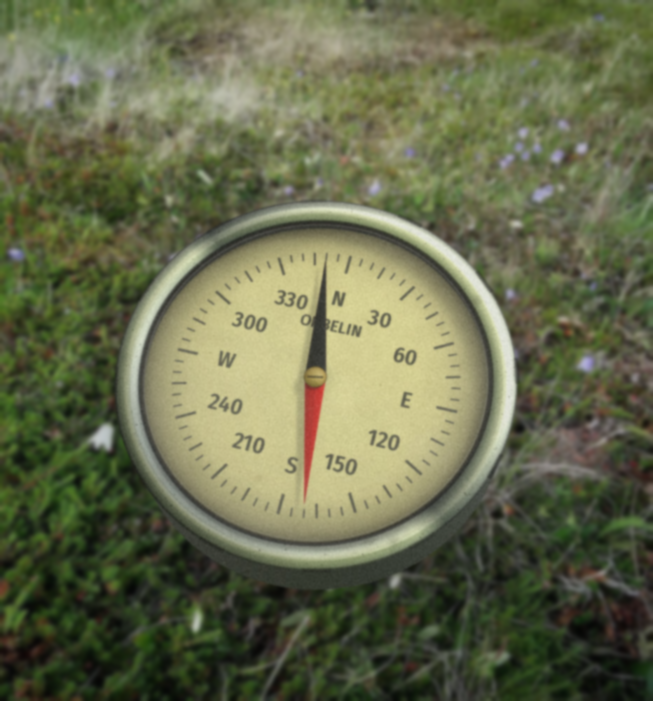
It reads **170** °
